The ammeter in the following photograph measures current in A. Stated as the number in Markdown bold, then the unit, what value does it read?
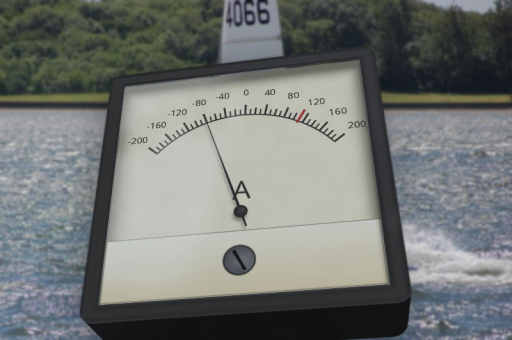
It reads **-80** A
